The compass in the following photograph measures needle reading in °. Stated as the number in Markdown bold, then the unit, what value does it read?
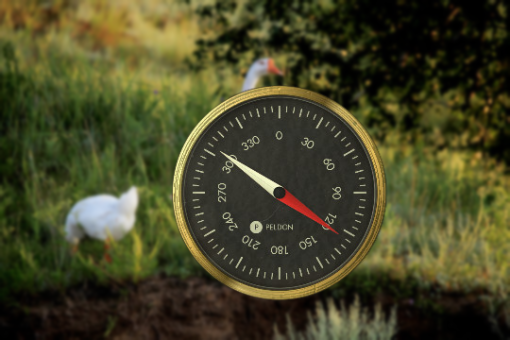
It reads **125** °
